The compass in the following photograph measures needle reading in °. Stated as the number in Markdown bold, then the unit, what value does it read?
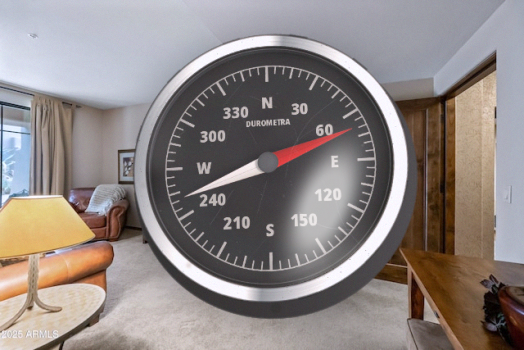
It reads **70** °
